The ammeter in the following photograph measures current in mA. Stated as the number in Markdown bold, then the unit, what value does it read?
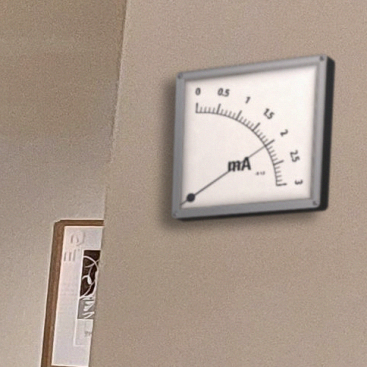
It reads **2** mA
